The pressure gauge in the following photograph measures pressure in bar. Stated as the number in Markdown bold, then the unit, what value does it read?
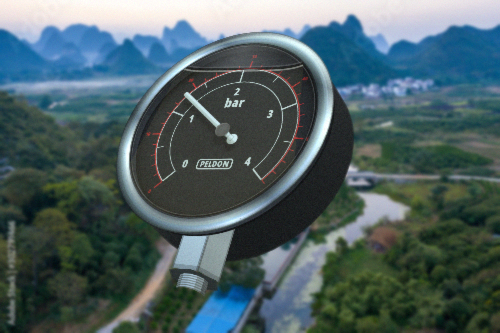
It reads **1.25** bar
